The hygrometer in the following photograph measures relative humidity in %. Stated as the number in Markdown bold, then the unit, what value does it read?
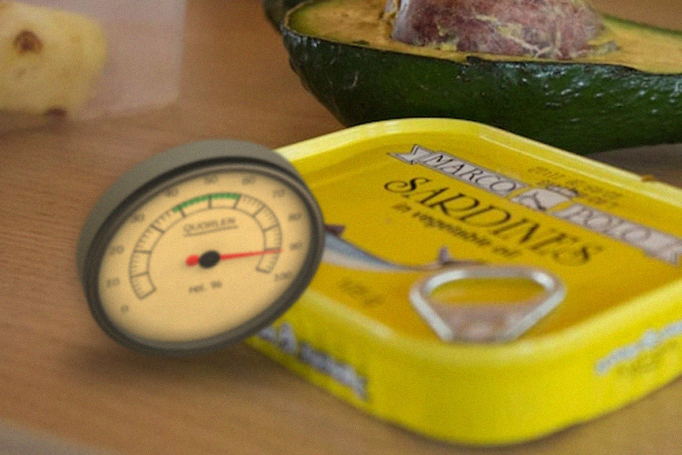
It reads **90** %
